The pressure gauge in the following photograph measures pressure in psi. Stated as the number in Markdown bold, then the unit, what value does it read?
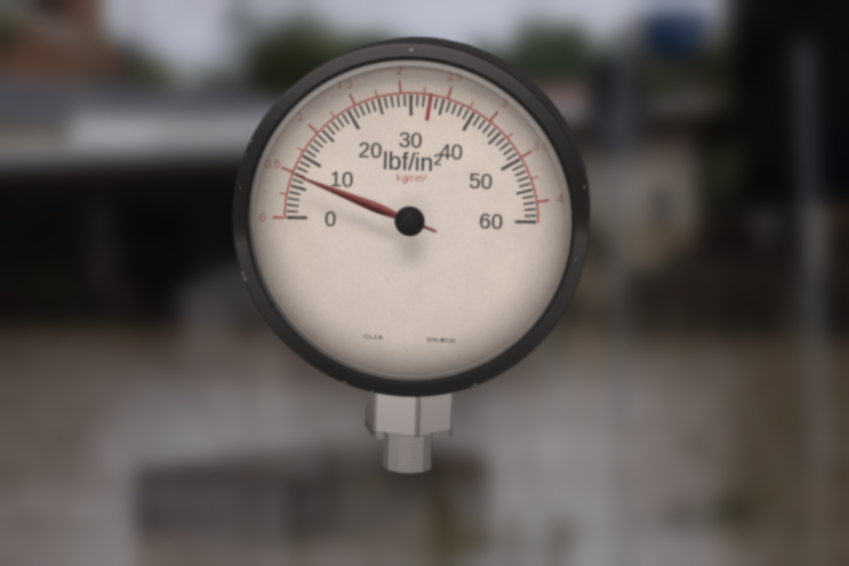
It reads **7** psi
